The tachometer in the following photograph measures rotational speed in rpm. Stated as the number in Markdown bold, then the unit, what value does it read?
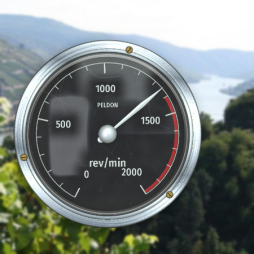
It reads **1350** rpm
